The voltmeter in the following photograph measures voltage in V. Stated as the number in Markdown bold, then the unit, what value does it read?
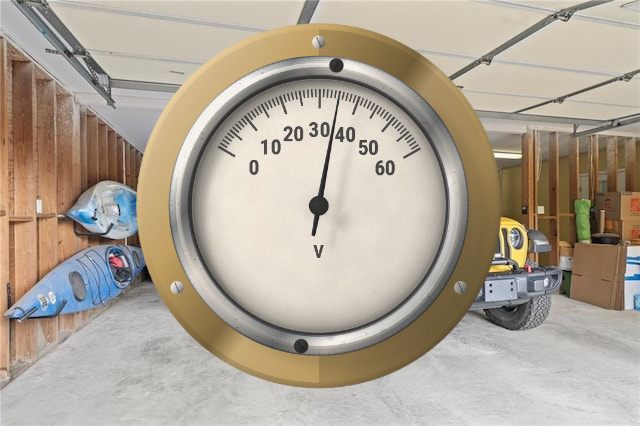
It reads **35** V
